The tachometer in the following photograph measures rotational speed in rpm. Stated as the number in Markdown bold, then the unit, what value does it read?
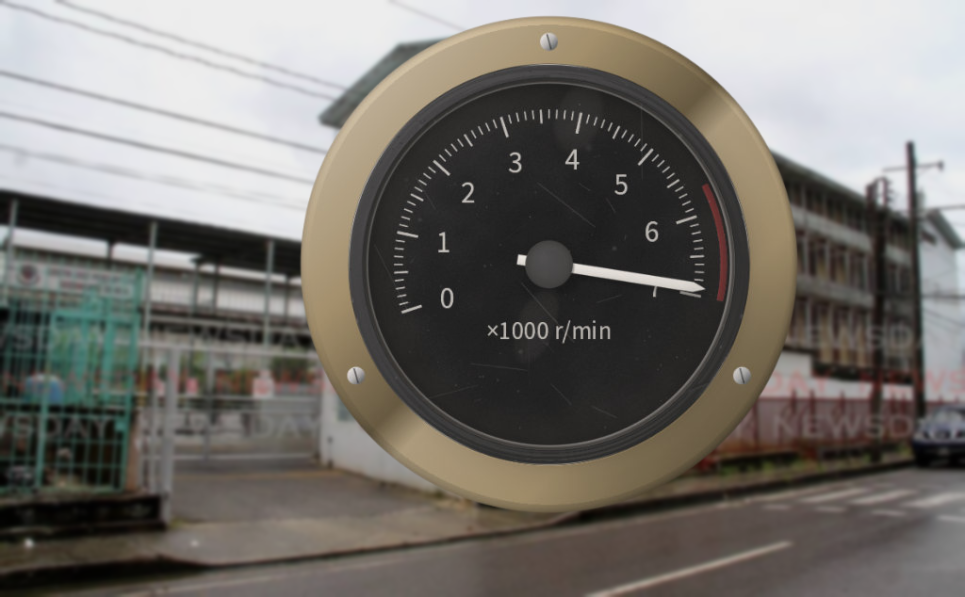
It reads **6900** rpm
